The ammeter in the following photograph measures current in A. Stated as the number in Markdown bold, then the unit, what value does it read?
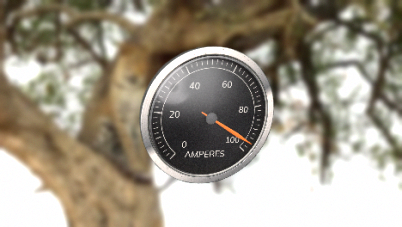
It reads **96** A
